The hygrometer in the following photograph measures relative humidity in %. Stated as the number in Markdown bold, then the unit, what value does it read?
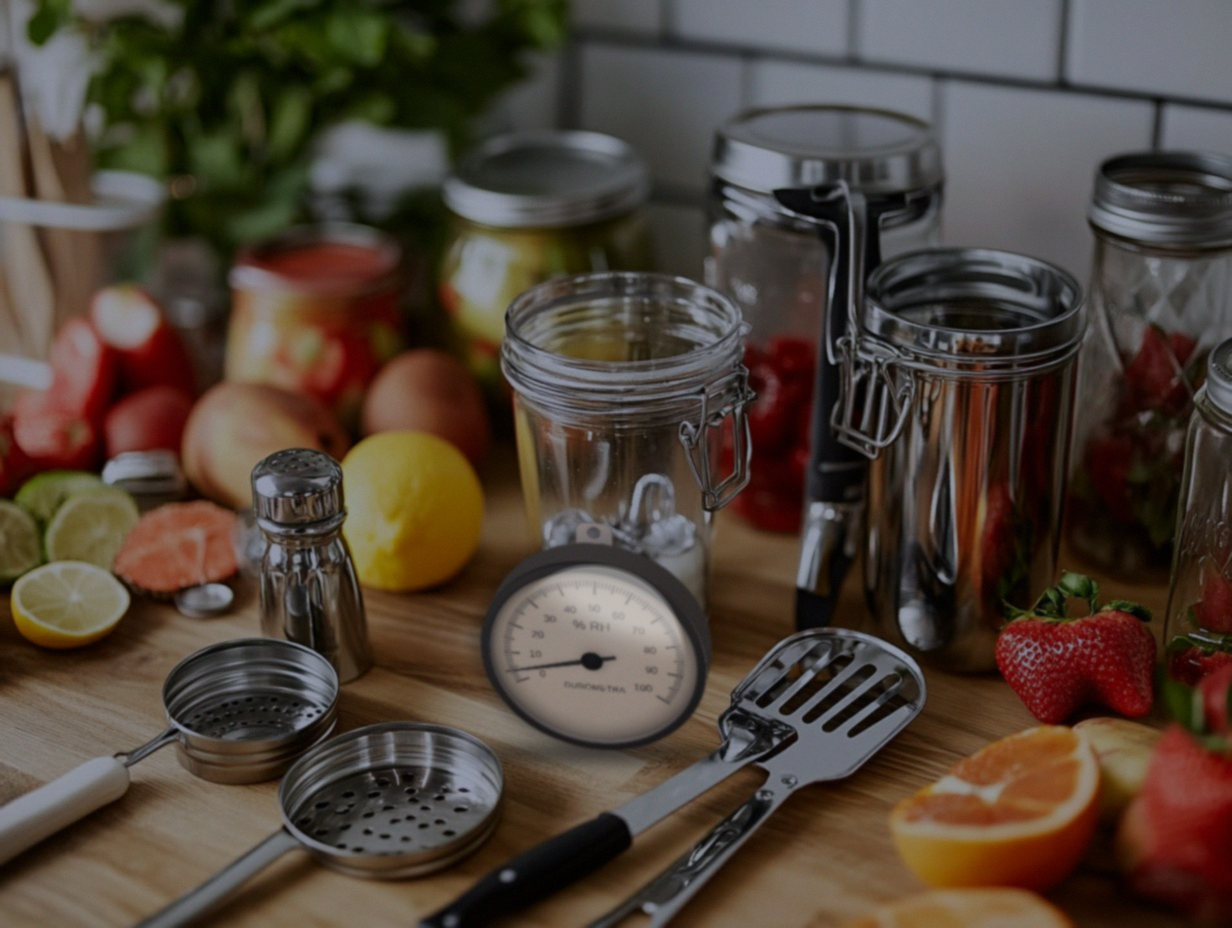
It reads **5** %
